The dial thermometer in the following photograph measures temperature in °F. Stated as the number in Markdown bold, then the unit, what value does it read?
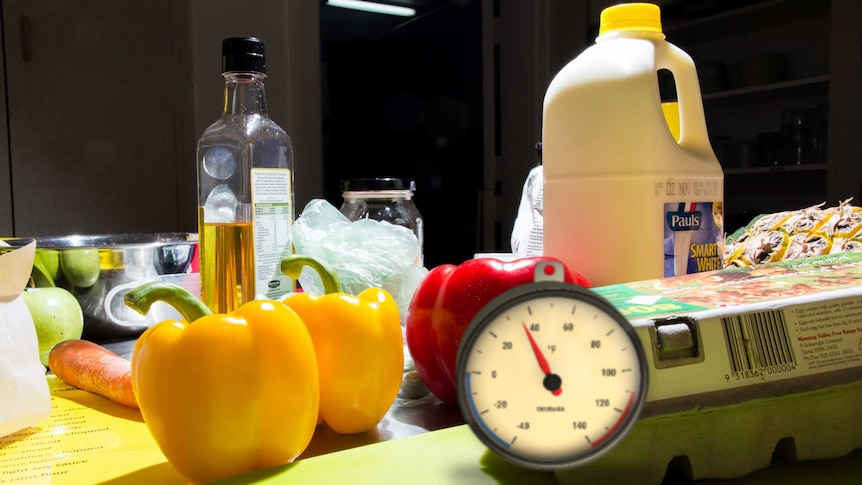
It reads **35** °F
